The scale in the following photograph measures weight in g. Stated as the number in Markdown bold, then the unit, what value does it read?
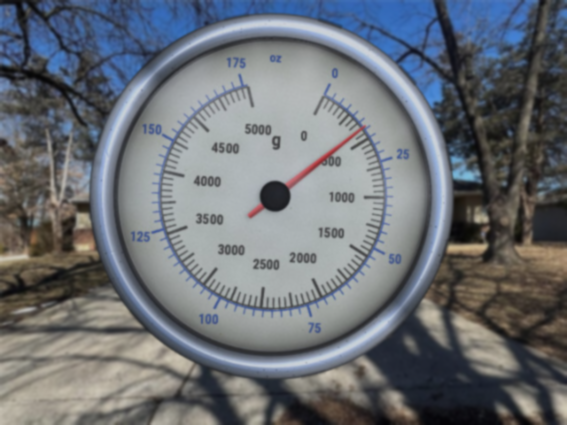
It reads **400** g
